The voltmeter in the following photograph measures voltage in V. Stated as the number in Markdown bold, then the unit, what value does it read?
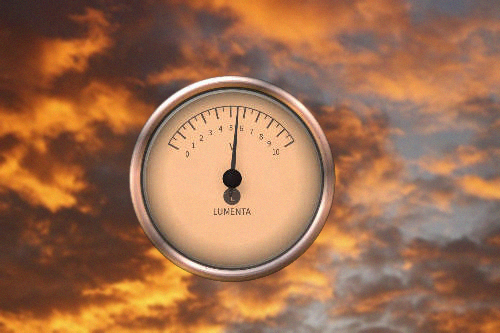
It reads **5.5** V
